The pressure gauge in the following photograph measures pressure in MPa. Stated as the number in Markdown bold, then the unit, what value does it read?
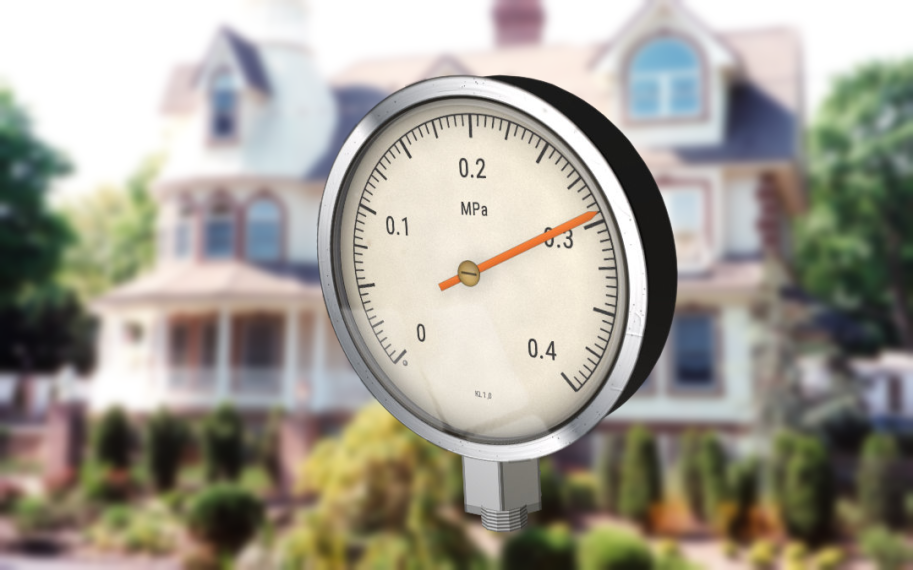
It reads **0.295** MPa
